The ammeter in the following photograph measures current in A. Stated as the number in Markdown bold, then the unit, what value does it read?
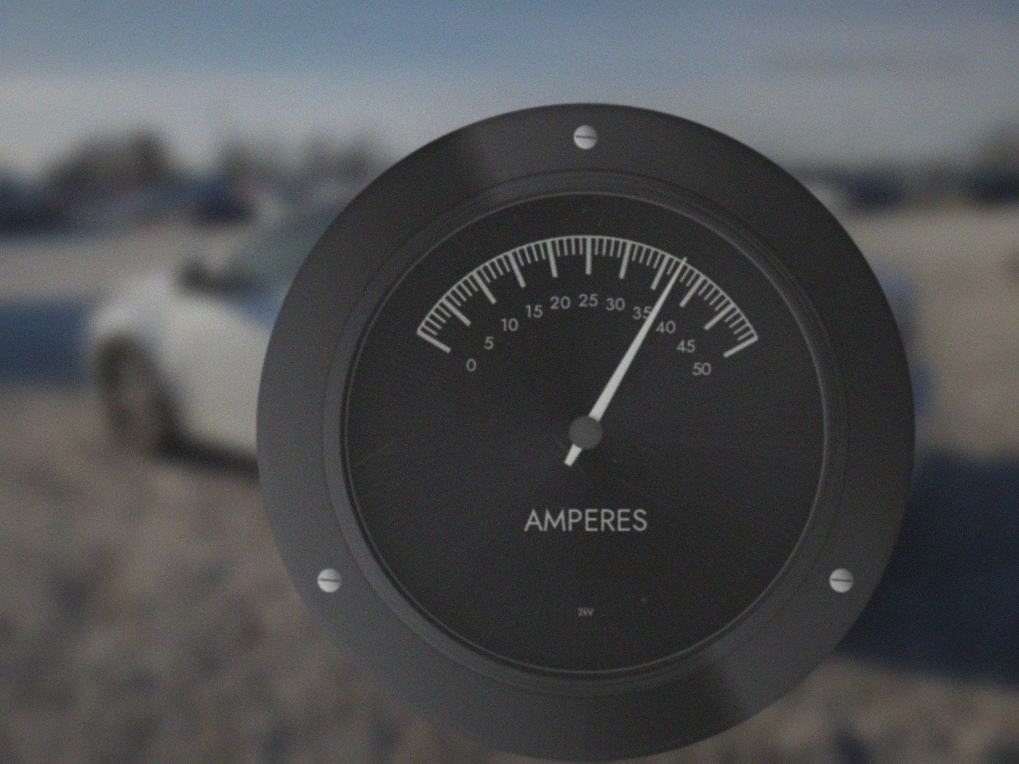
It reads **37** A
